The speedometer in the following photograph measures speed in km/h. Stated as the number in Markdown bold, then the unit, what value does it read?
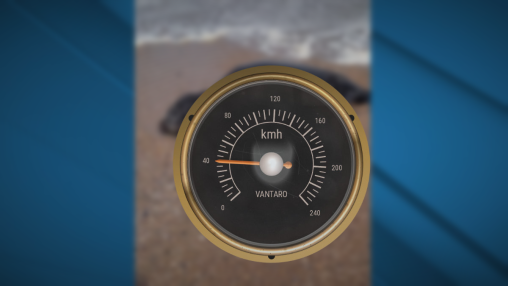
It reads **40** km/h
